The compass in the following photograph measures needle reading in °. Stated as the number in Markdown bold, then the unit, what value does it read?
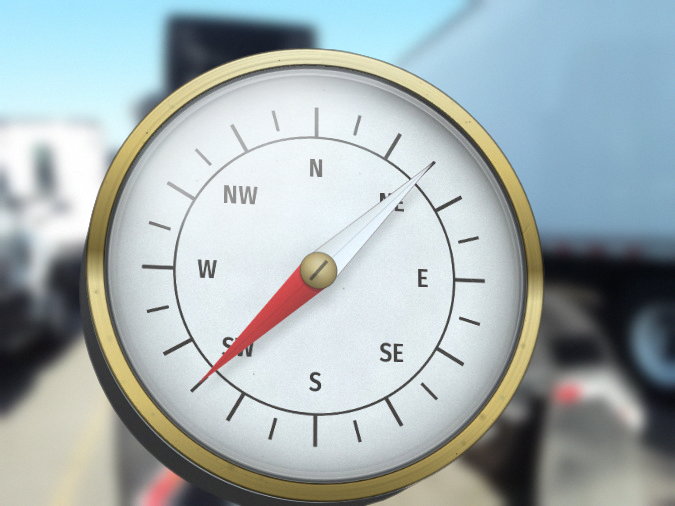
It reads **225** °
